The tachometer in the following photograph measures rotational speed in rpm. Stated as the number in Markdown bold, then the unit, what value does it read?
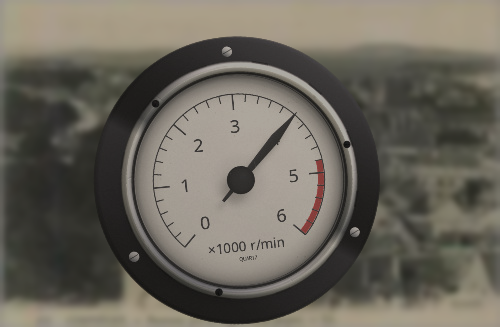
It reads **4000** rpm
